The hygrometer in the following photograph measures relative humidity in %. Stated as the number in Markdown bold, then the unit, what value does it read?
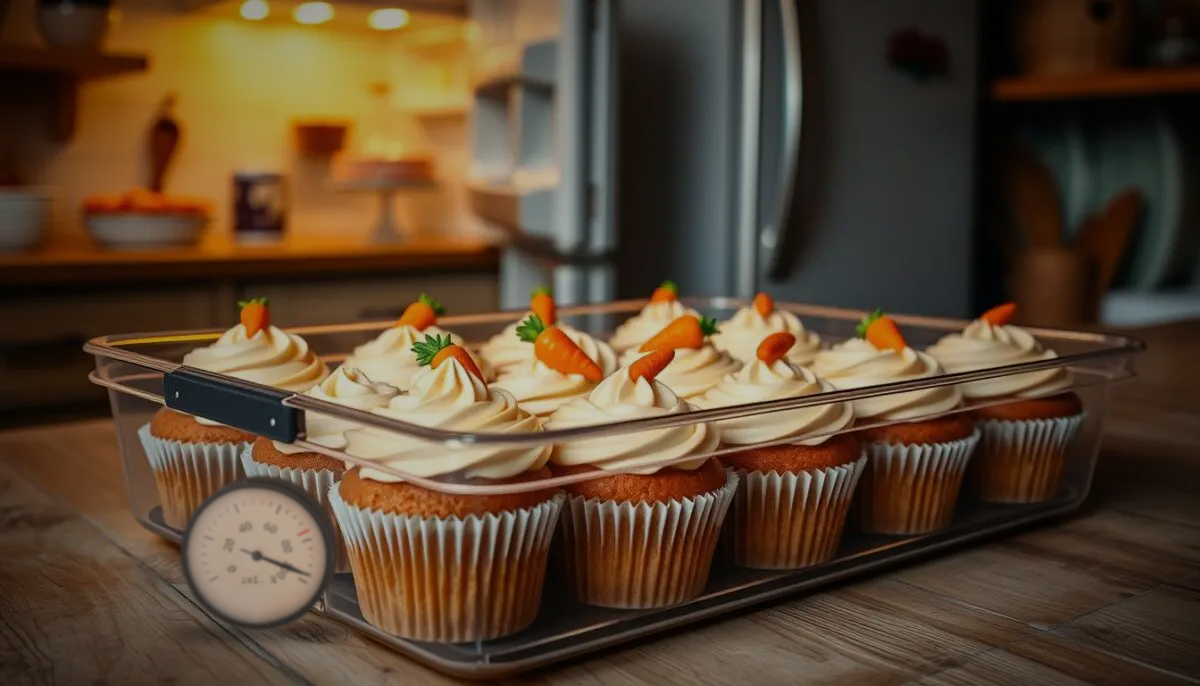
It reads **96** %
